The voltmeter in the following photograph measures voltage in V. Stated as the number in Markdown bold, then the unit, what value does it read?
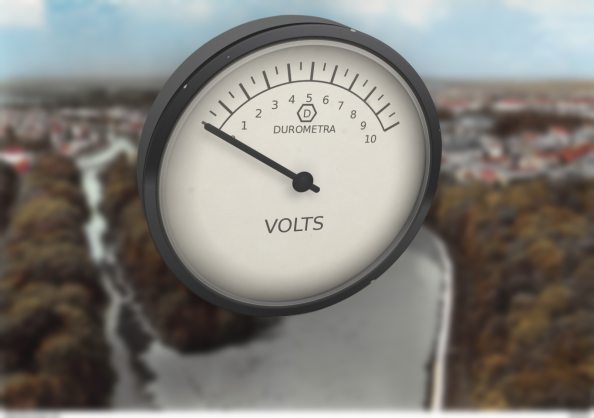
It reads **0** V
